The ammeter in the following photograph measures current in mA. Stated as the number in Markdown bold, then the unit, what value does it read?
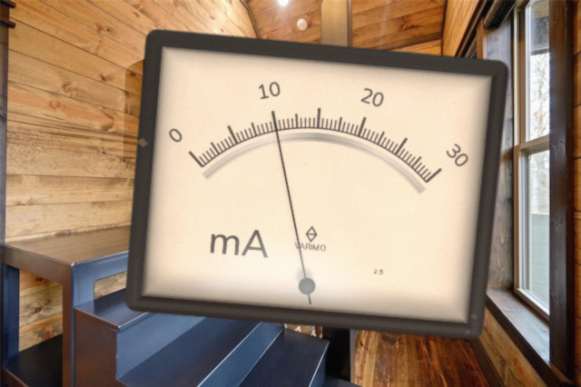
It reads **10** mA
